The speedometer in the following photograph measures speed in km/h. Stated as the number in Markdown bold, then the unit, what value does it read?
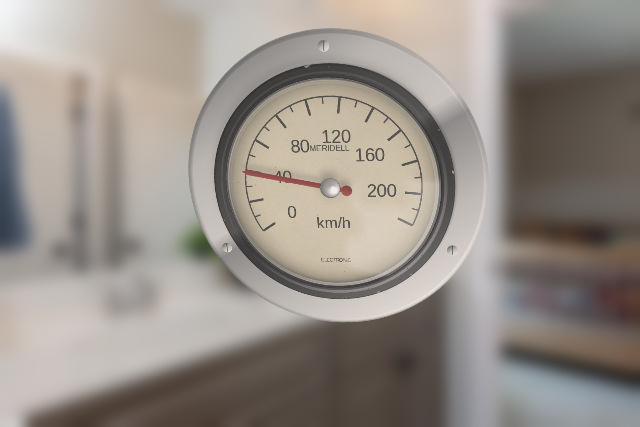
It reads **40** km/h
